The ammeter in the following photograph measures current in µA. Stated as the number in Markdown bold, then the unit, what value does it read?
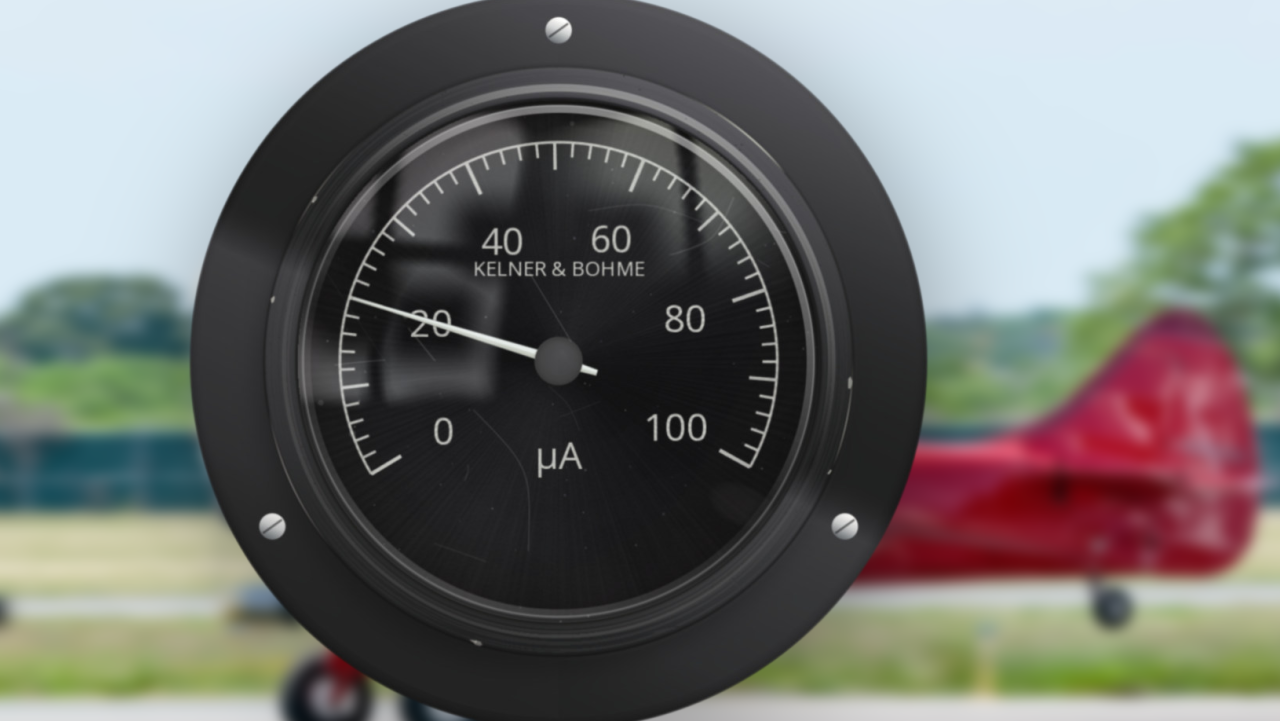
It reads **20** µA
